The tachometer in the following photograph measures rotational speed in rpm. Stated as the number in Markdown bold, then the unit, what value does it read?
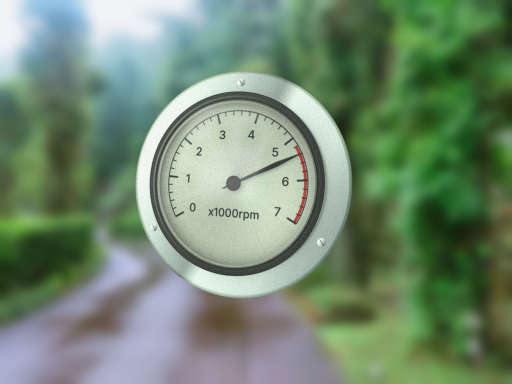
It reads **5400** rpm
